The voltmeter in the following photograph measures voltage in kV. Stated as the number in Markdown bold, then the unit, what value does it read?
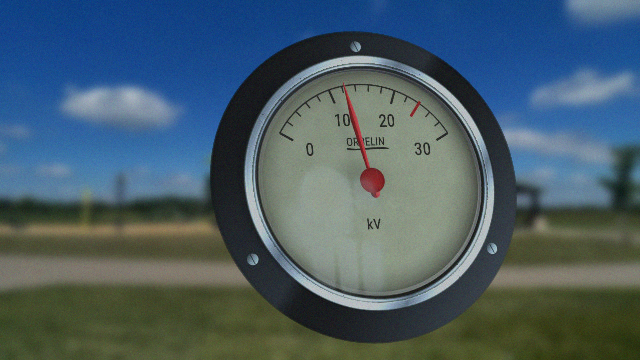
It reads **12** kV
